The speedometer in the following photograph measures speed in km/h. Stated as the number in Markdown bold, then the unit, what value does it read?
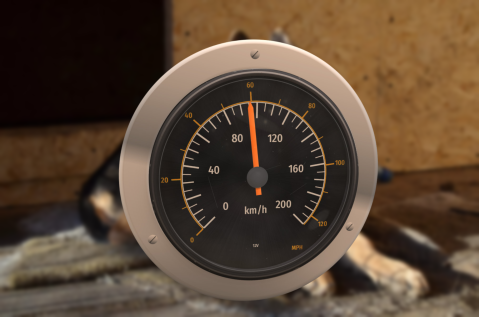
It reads **95** km/h
